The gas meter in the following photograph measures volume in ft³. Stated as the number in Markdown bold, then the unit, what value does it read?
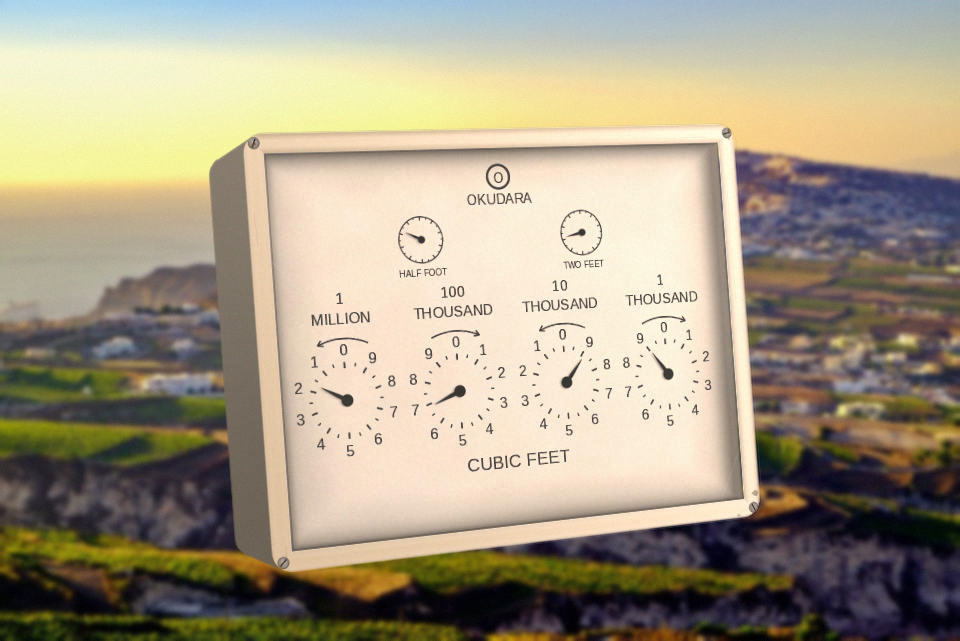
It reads **168900** ft³
